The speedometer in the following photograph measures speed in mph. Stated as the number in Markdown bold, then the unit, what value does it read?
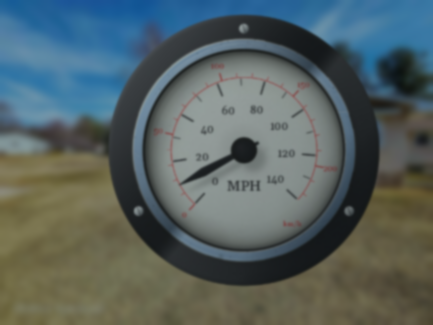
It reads **10** mph
